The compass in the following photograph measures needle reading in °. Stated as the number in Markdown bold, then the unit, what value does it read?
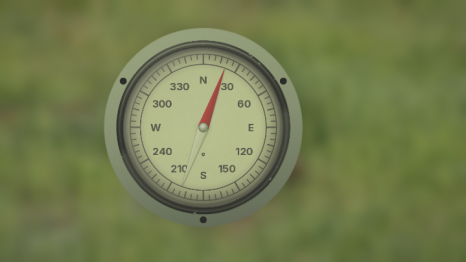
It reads **20** °
